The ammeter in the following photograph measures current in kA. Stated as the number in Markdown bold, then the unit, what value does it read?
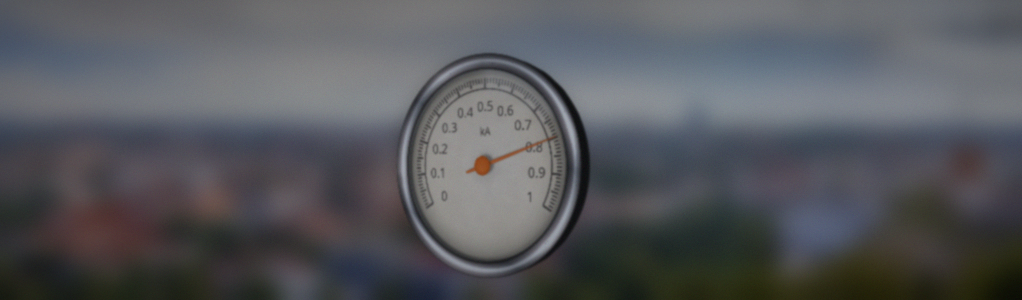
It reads **0.8** kA
